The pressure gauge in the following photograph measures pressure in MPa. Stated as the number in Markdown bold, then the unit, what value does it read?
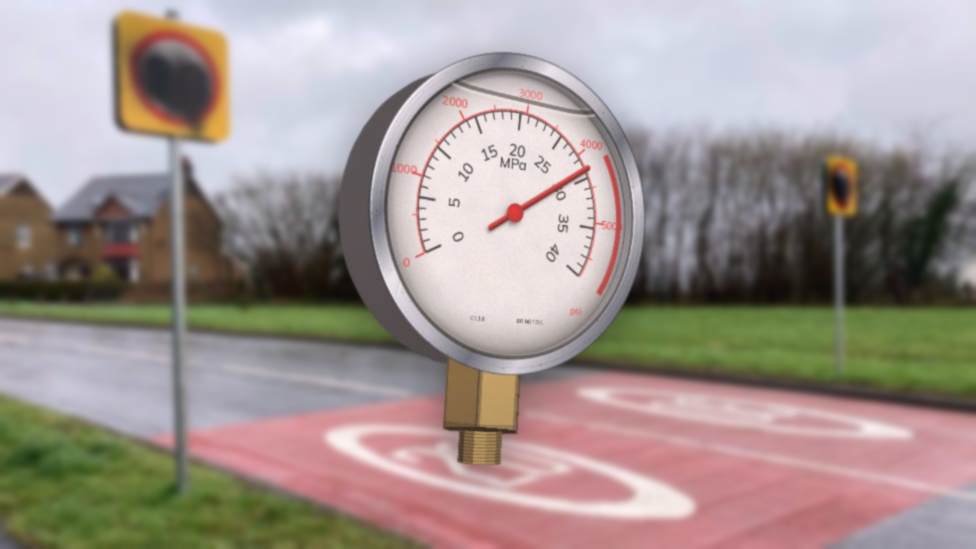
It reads **29** MPa
